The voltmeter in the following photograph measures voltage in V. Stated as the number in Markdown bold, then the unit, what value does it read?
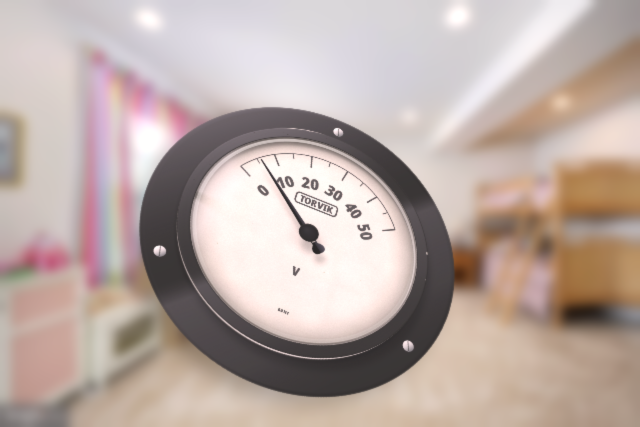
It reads **5** V
